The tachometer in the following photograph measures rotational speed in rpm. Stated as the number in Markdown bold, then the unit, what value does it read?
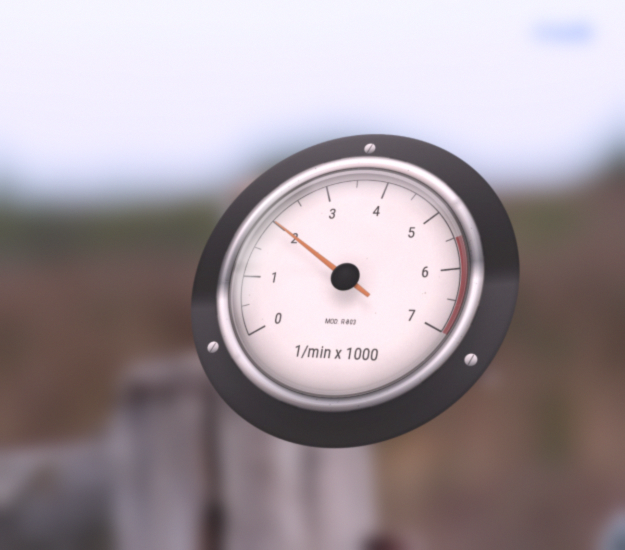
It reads **2000** rpm
